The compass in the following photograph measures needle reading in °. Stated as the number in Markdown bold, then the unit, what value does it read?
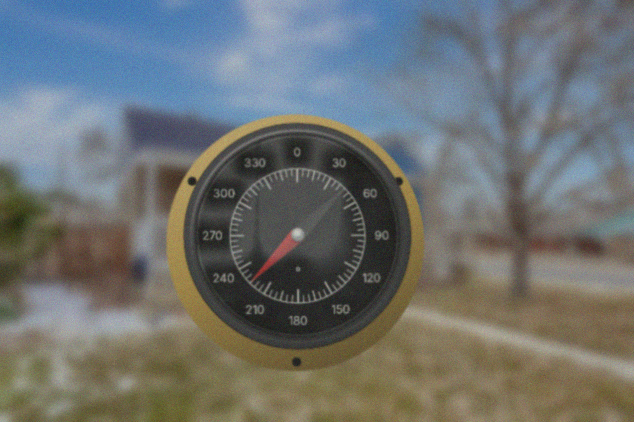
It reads **225** °
